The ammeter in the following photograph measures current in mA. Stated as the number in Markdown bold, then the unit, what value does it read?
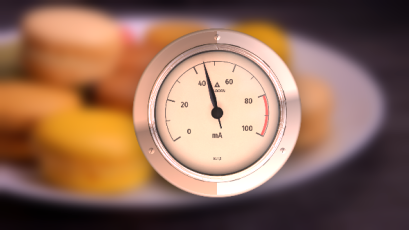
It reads **45** mA
